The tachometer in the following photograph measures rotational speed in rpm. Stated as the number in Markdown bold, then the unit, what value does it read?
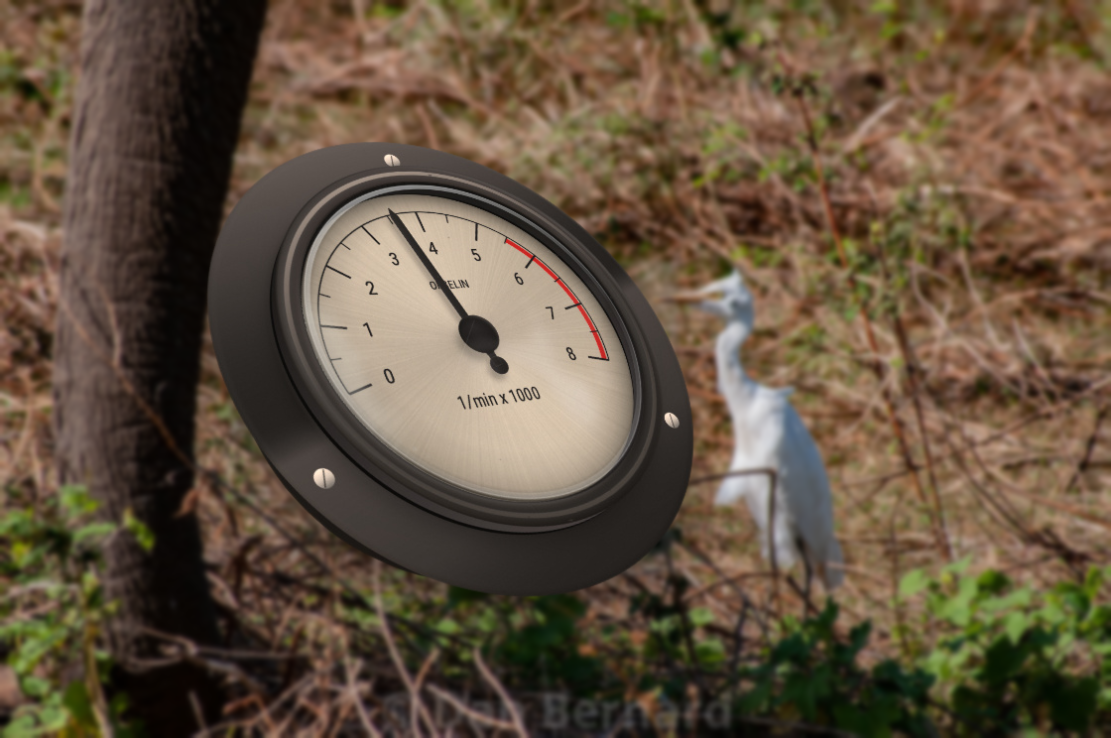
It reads **3500** rpm
